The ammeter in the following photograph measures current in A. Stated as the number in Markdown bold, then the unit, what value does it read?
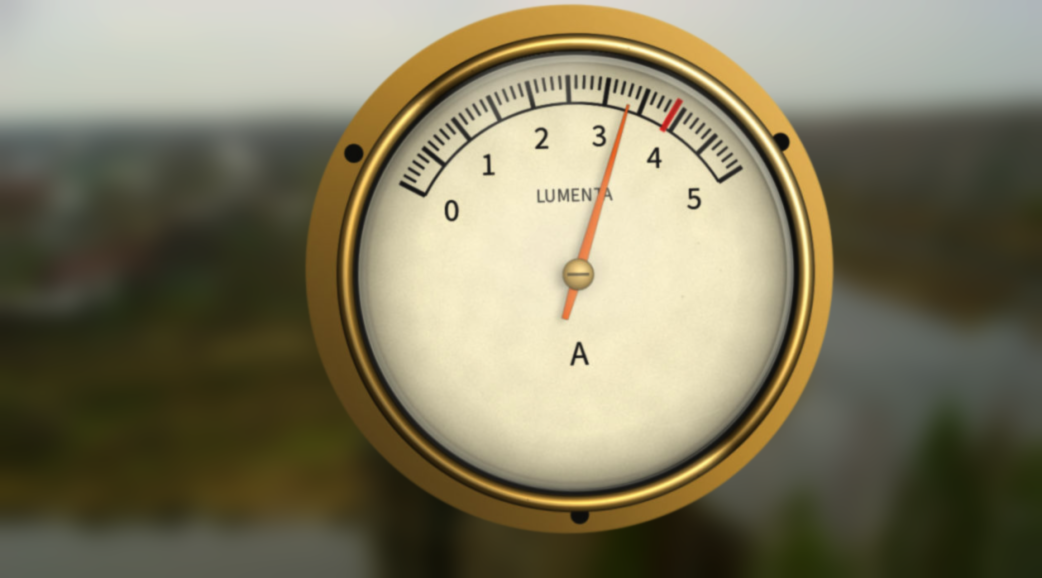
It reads **3.3** A
